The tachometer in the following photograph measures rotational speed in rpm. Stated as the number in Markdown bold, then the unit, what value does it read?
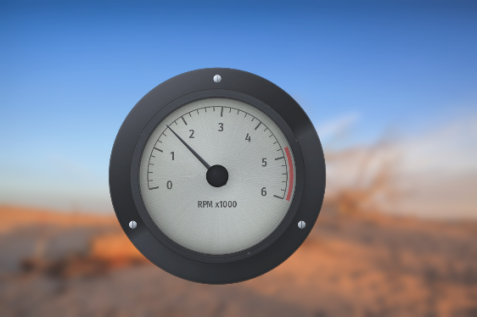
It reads **1600** rpm
